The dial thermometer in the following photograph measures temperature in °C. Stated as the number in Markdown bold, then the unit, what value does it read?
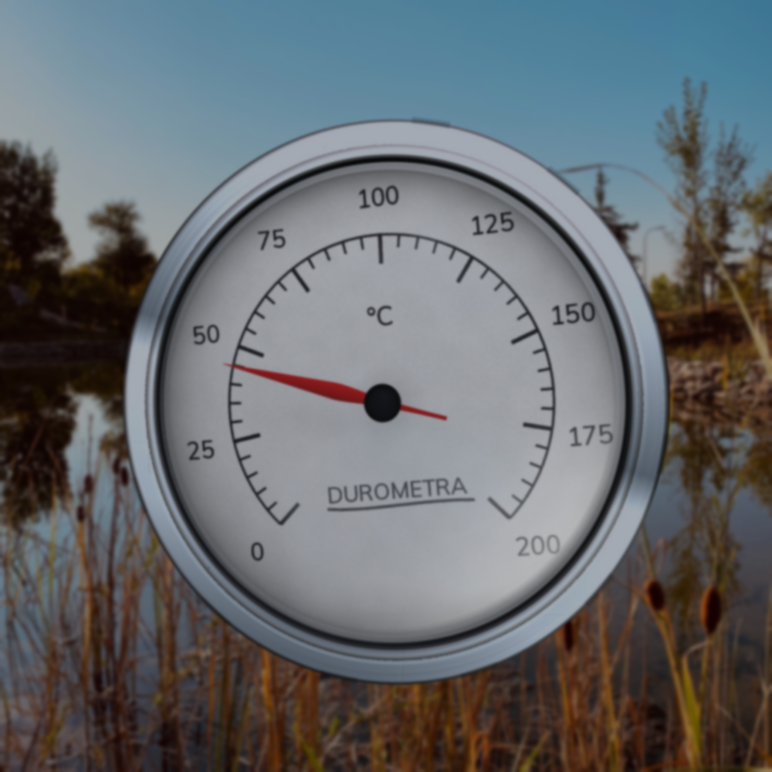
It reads **45** °C
